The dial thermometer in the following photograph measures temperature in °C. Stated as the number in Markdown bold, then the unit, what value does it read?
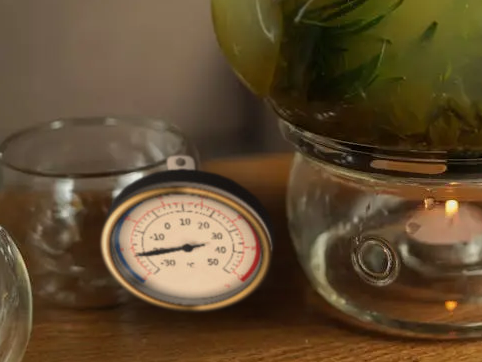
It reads **-20** °C
